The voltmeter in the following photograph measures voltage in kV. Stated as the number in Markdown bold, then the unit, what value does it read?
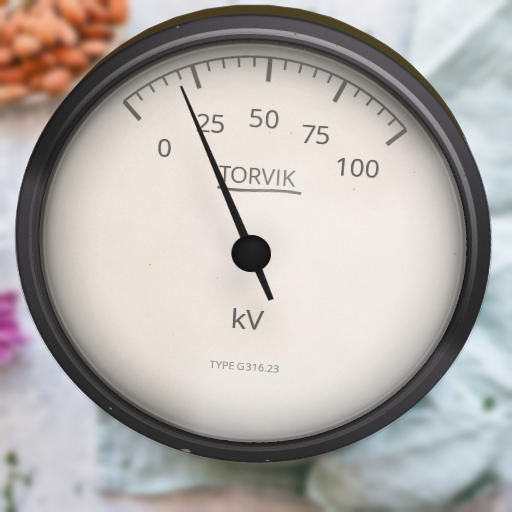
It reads **20** kV
